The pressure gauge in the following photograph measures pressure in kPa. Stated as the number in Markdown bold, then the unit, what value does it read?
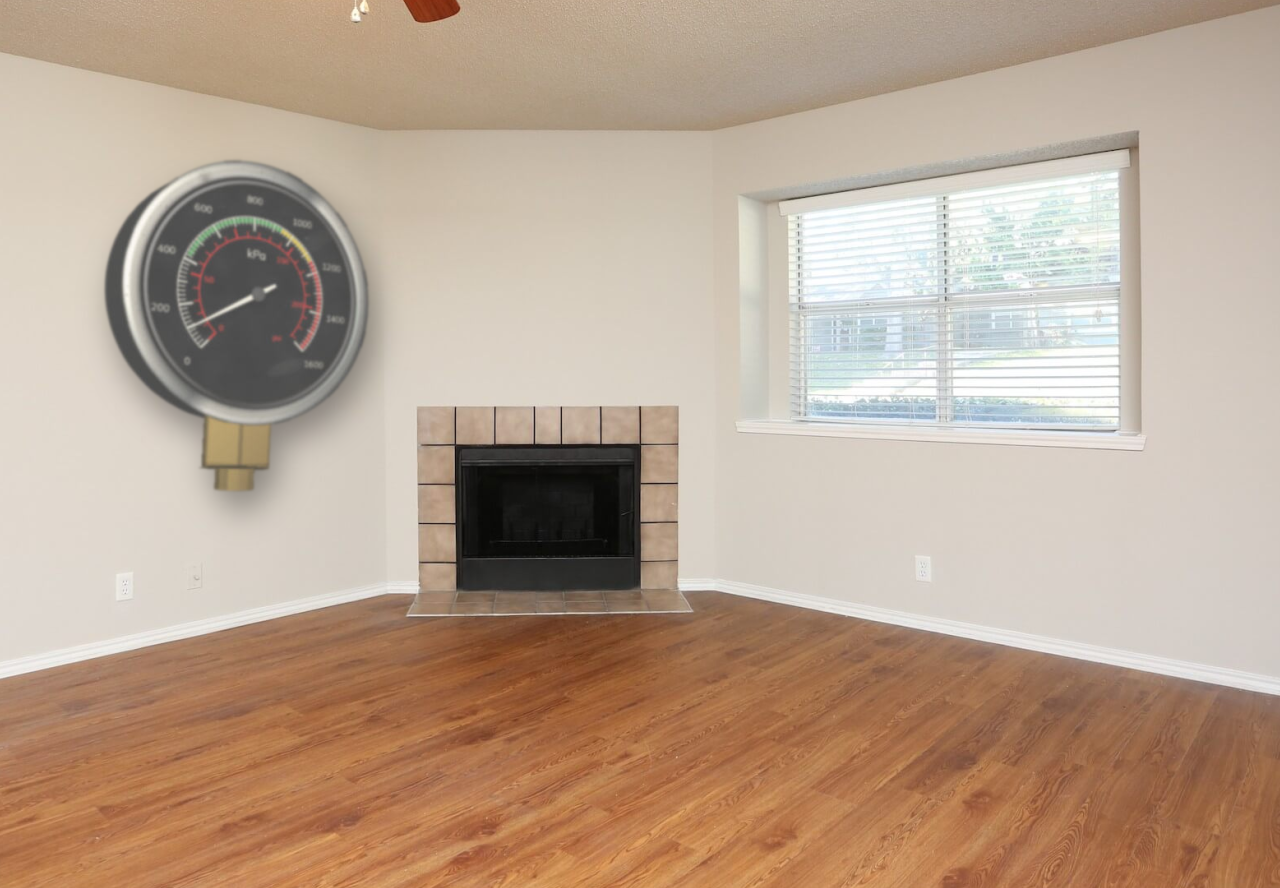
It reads **100** kPa
